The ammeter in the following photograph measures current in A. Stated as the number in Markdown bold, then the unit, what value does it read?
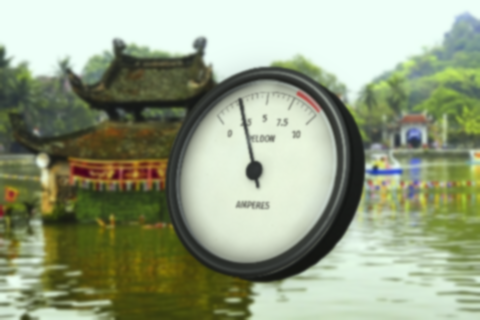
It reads **2.5** A
